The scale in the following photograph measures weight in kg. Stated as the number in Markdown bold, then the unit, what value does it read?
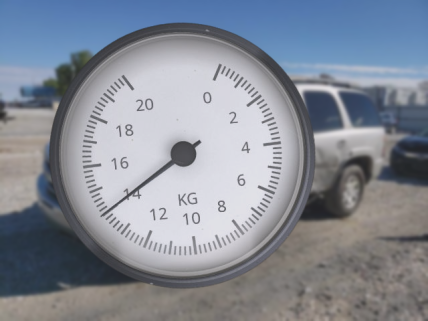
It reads **14** kg
